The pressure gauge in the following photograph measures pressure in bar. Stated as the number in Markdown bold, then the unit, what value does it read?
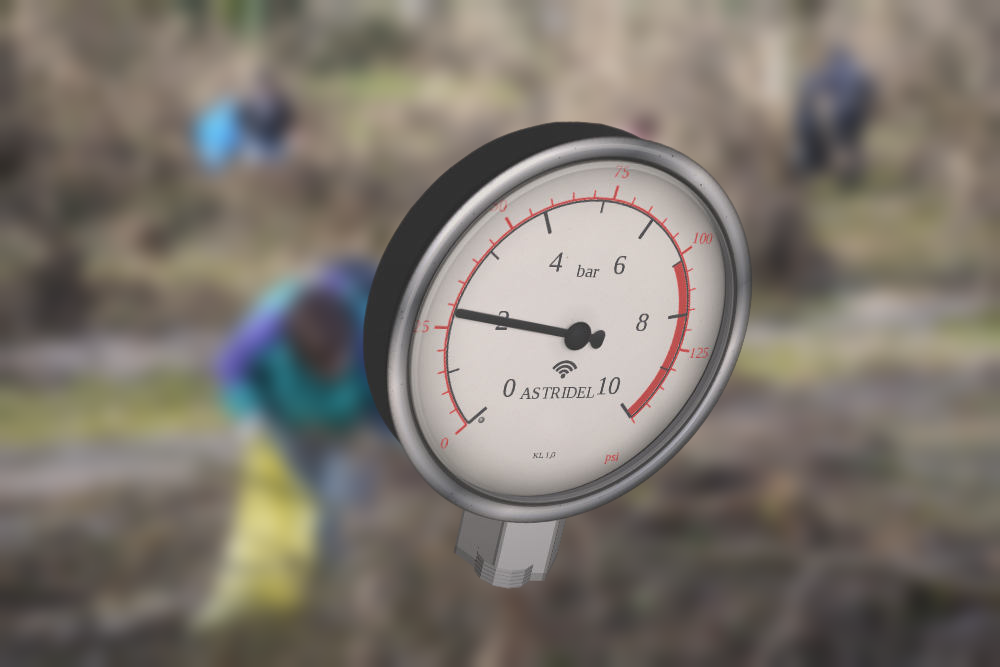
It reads **2** bar
